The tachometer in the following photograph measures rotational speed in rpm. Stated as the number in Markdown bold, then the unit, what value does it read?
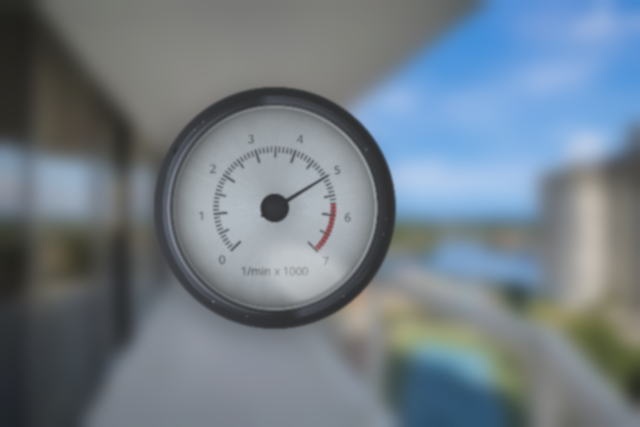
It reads **5000** rpm
